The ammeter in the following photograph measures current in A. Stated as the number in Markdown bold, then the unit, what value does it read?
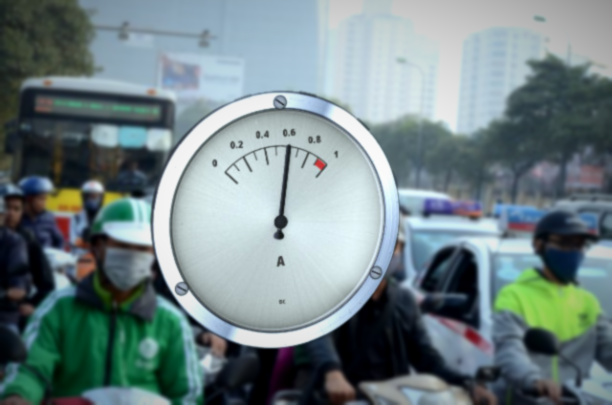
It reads **0.6** A
